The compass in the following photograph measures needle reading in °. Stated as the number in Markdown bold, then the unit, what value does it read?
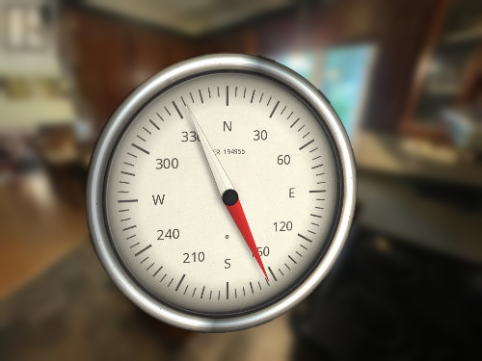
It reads **155** °
